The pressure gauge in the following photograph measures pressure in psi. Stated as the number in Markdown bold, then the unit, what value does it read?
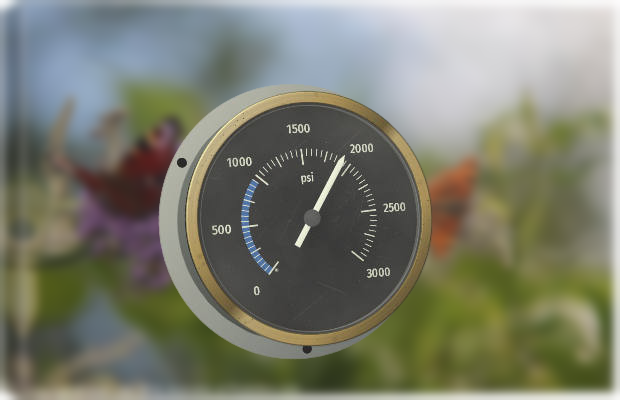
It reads **1900** psi
